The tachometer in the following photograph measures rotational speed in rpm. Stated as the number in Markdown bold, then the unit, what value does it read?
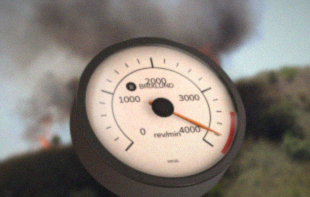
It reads **3800** rpm
